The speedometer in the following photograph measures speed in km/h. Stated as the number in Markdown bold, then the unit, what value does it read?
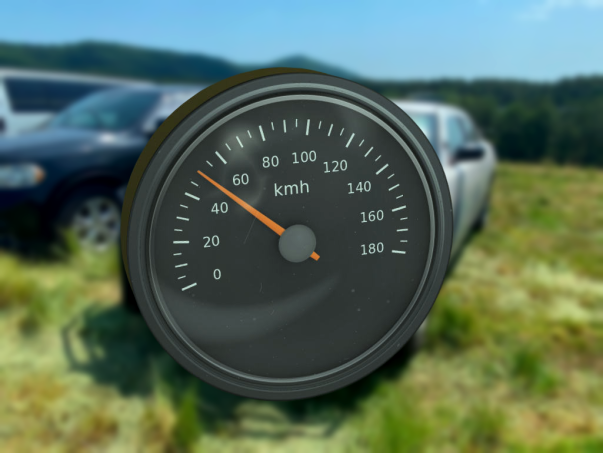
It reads **50** km/h
